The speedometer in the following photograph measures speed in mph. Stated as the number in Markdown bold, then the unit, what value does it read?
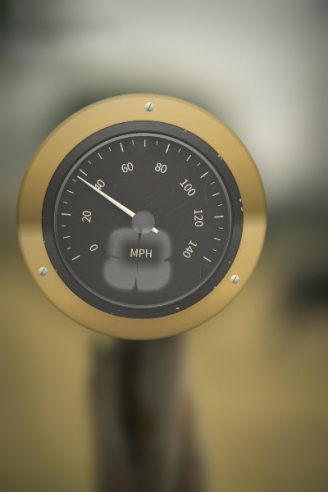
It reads **37.5** mph
